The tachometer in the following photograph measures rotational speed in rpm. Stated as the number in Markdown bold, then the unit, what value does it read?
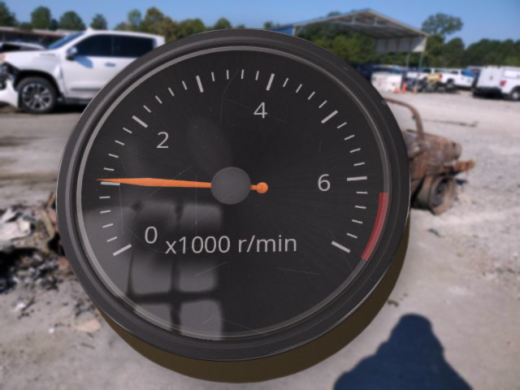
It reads **1000** rpm
